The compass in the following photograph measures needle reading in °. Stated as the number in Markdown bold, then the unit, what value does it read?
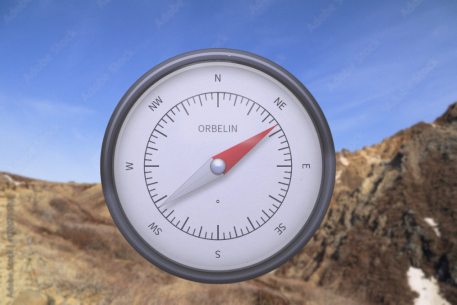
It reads **55** °
